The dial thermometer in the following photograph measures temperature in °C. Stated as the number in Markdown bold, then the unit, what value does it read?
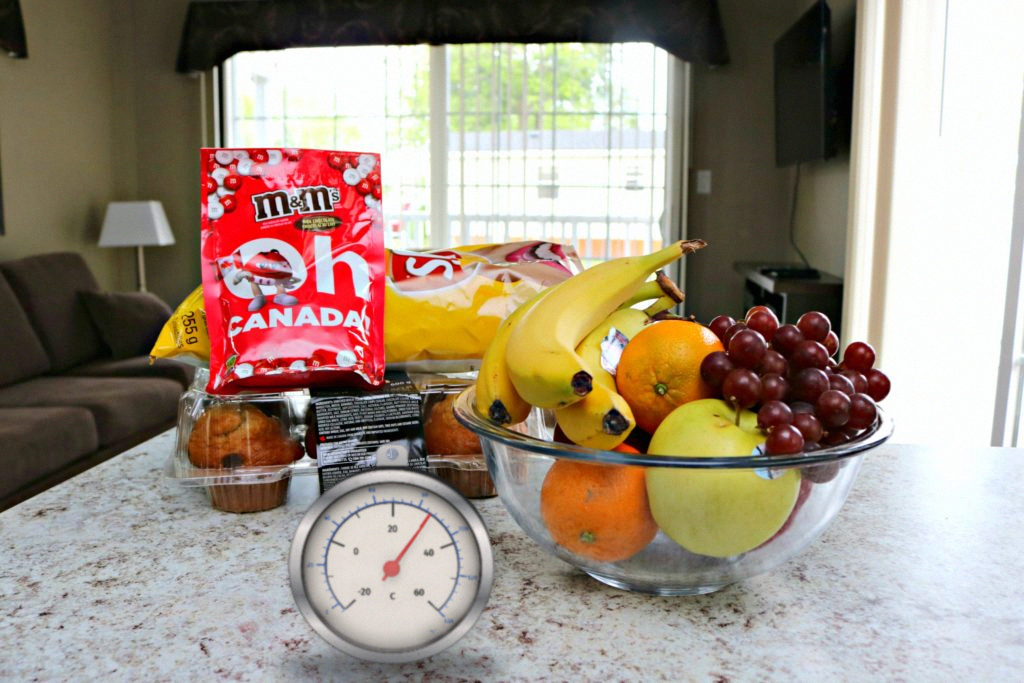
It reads **30** °C
